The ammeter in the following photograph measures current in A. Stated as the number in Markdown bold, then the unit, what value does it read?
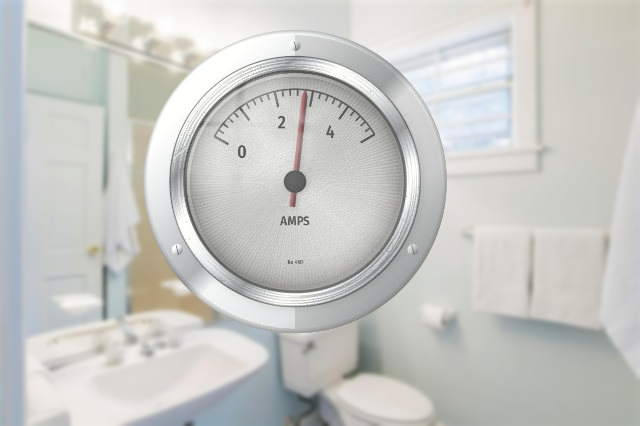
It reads **2.8** A
